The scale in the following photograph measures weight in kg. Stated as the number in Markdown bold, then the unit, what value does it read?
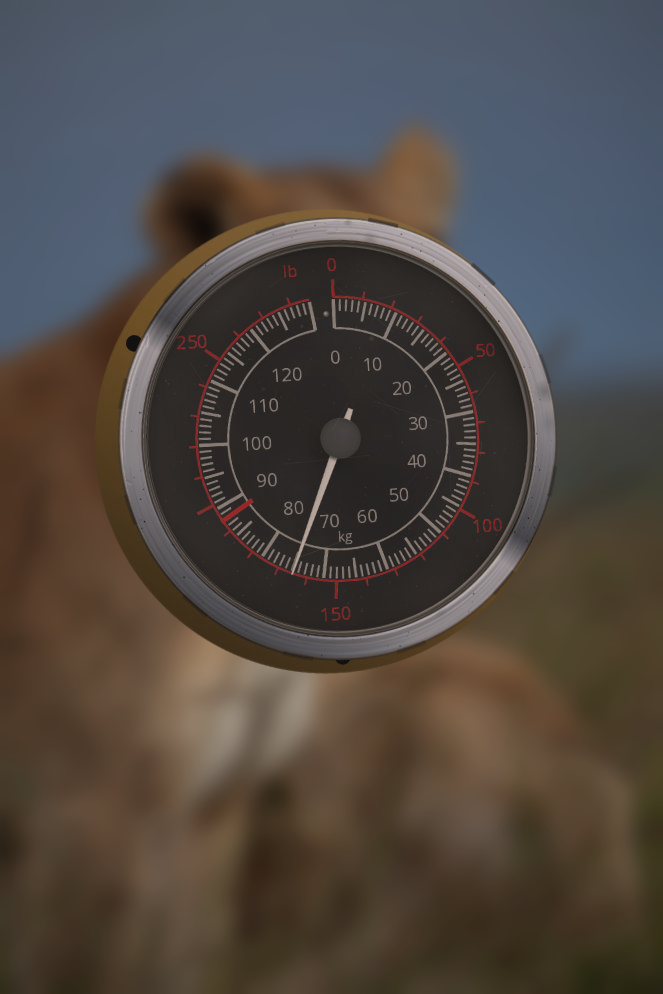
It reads **75** kg
